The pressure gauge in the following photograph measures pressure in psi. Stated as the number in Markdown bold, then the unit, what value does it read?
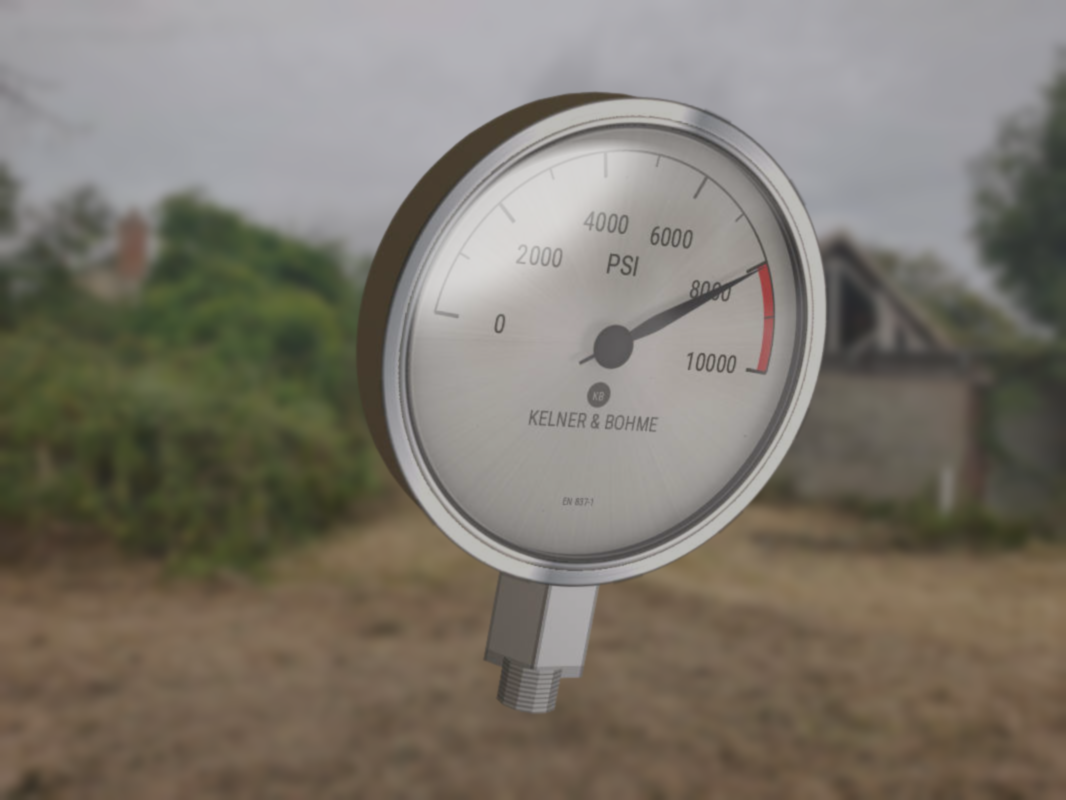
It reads **8000** psi
